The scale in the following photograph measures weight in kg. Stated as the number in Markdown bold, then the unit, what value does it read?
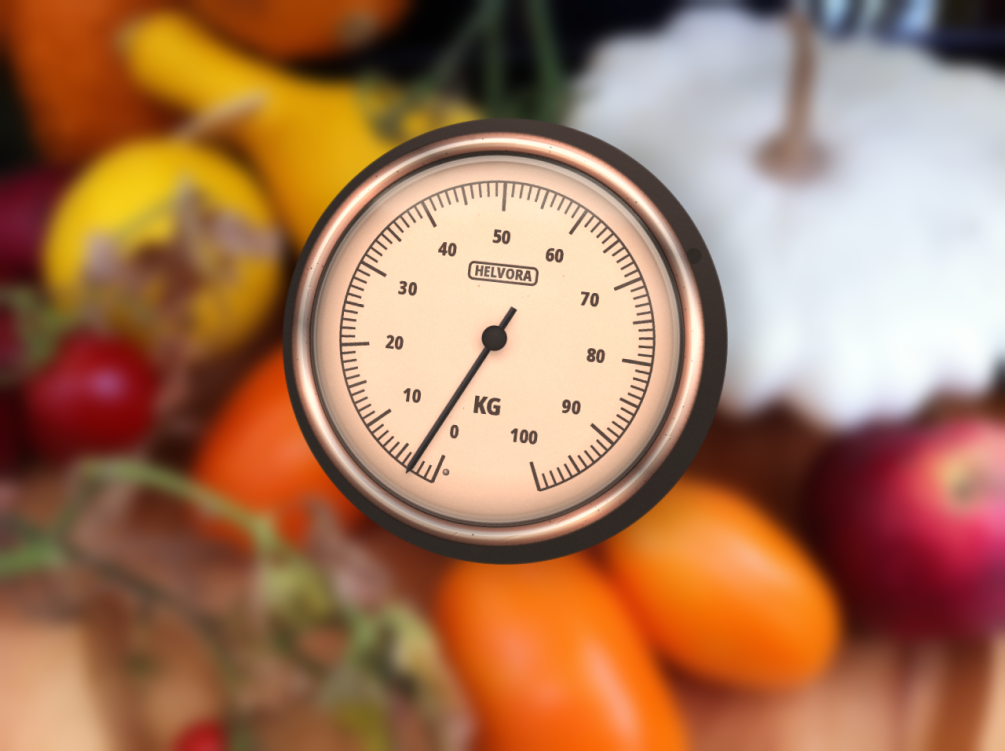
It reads **3** kg
